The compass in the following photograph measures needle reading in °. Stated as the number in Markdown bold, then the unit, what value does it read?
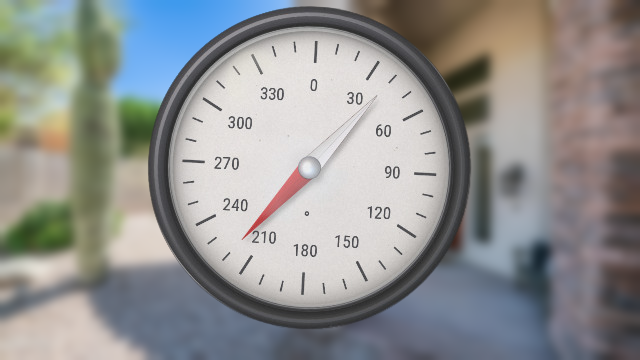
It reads **220** °
